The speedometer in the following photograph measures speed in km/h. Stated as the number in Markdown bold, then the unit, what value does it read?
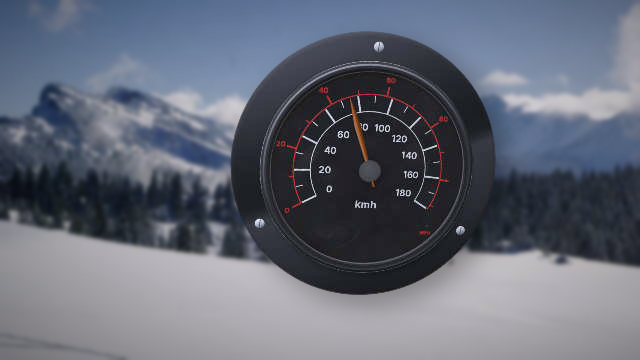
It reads **75** km/h
